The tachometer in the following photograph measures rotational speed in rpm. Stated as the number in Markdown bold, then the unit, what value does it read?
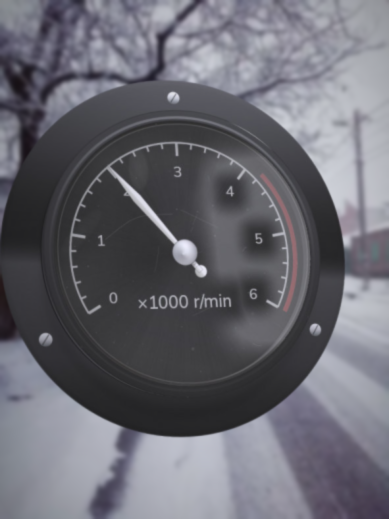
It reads **2000** rpm
